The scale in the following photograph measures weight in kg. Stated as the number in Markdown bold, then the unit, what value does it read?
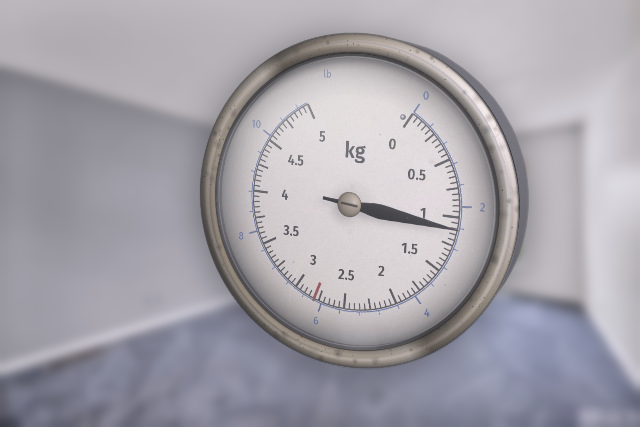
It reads **1.1** kg
